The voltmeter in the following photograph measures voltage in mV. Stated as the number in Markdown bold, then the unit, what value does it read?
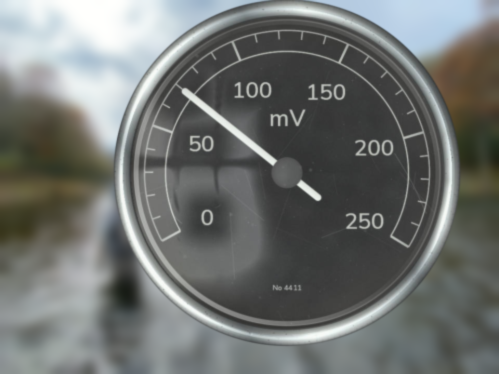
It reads **70** mV
